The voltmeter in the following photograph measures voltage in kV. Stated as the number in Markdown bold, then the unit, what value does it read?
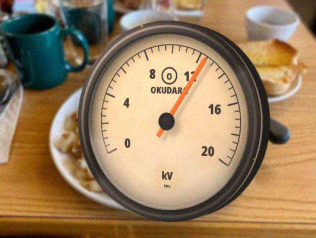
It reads **12.5** kV
